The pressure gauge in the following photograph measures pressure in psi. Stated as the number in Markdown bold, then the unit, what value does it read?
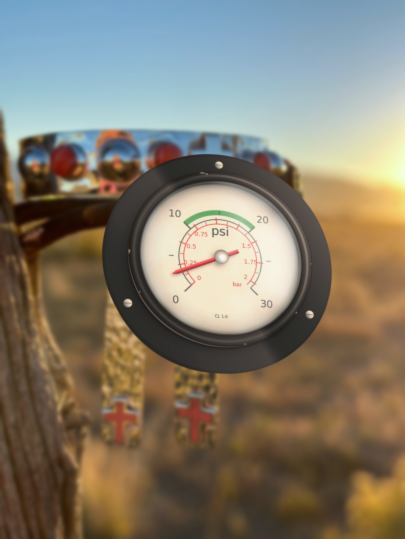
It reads **2.5** psi
